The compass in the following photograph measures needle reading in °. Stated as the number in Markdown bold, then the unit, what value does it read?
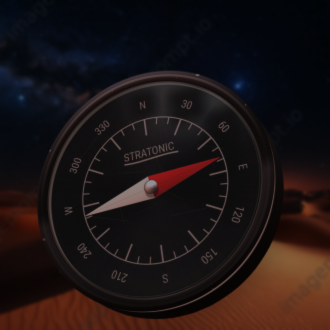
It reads **80** °
